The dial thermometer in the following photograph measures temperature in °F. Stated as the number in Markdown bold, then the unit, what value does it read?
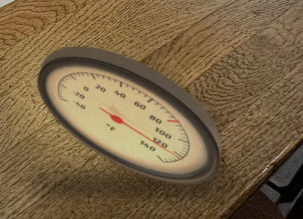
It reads **120** °F
